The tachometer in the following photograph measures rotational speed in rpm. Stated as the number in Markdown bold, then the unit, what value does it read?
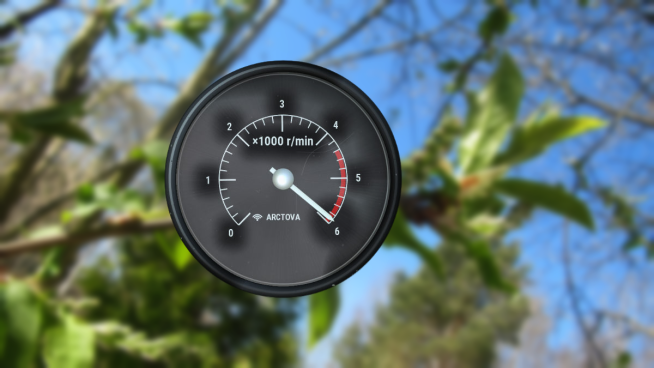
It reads **5900** rpm
